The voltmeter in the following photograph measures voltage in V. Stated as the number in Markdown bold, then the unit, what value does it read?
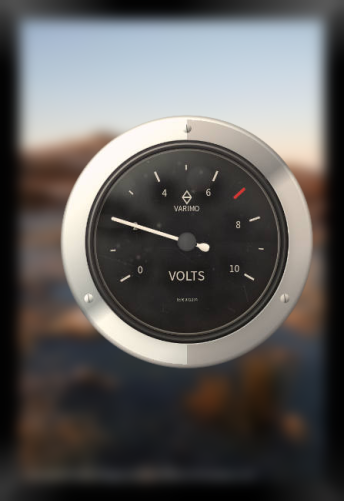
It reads **2** V
